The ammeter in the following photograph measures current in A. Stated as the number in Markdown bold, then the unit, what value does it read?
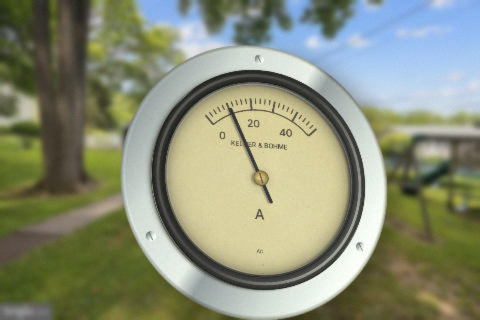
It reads **10** A
